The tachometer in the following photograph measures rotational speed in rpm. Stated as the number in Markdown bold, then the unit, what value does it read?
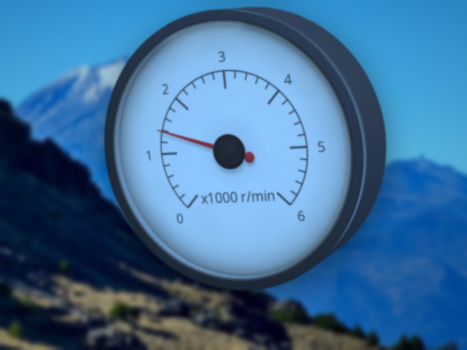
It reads **1400** rpm
